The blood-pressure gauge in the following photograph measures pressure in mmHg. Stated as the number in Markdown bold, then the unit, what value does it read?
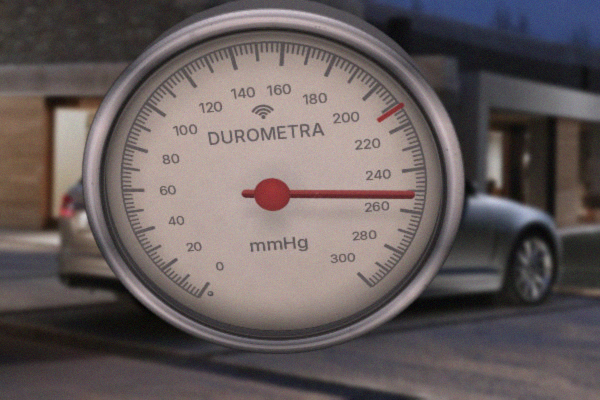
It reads **250** mmHg
